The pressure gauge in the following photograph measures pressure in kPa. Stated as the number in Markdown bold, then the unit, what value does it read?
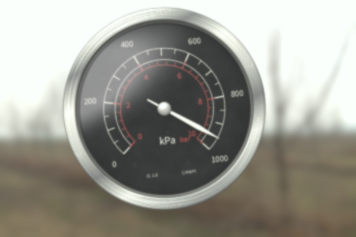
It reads **950** kPa
